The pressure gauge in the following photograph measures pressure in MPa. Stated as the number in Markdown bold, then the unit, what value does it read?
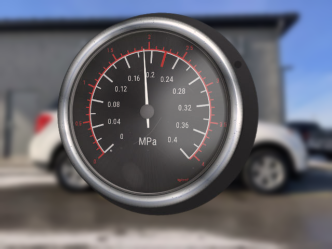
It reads **0.19** MPa
